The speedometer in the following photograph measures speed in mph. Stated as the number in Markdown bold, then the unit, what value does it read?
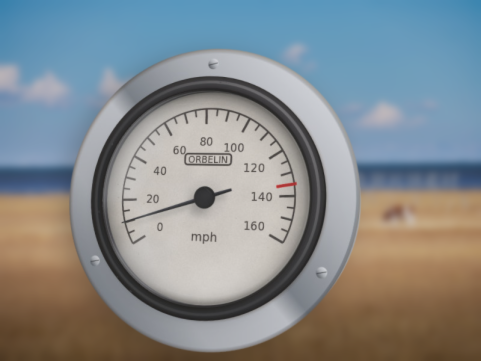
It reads **10** mph
